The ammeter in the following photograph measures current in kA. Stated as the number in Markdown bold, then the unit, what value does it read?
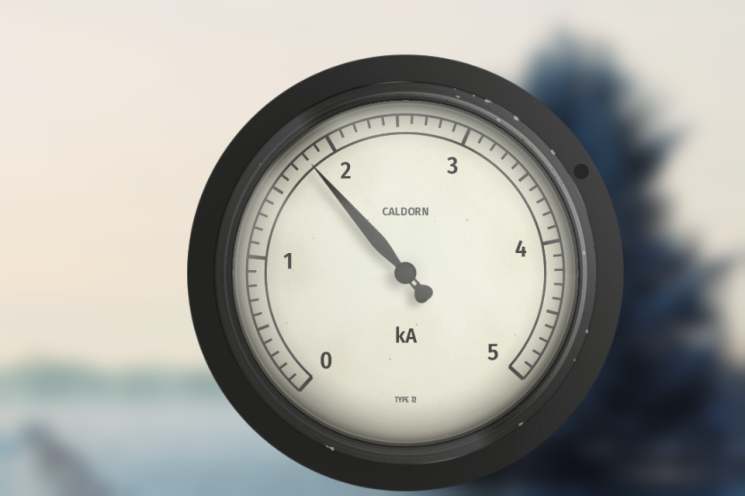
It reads **1.8** kA
